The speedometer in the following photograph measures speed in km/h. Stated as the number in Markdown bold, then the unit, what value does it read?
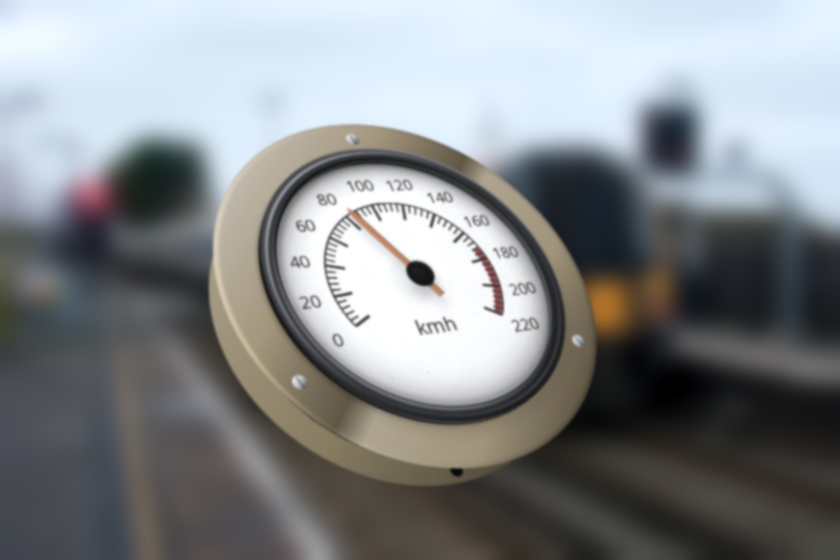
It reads **80** km/h
